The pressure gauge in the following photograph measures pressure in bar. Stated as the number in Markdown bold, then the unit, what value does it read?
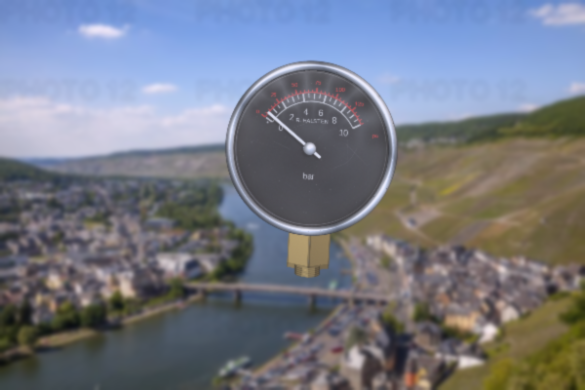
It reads **0.5** bar
